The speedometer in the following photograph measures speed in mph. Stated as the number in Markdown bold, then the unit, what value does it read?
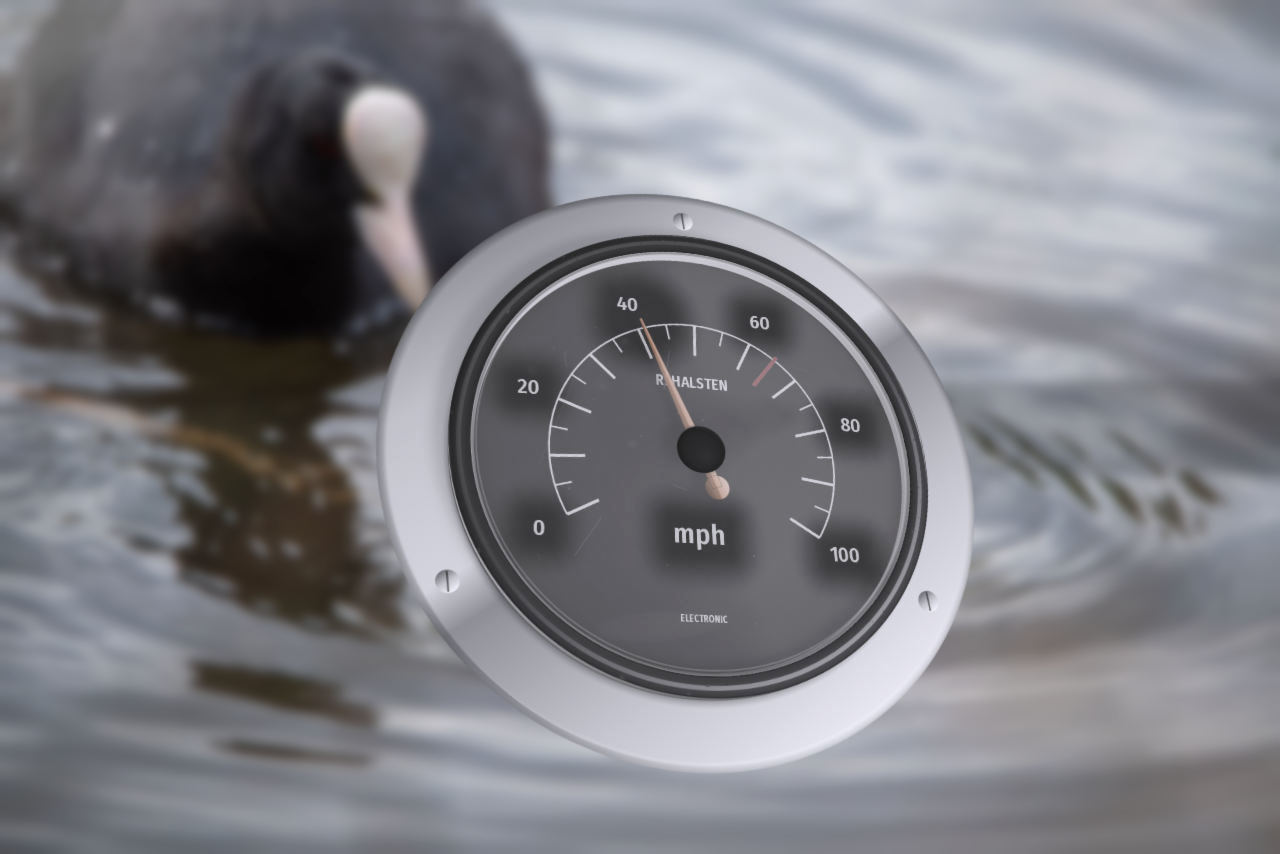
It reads **40** mph
